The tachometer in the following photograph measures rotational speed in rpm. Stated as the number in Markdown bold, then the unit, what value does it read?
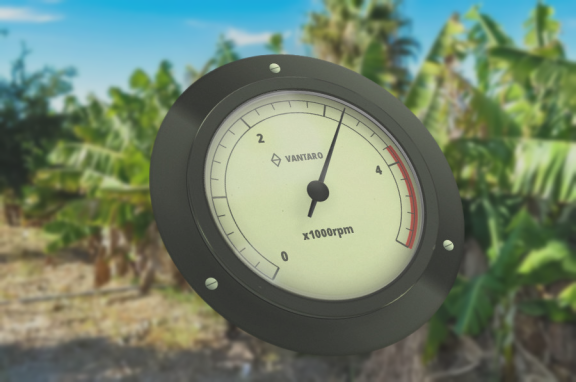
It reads **3200** rpm
